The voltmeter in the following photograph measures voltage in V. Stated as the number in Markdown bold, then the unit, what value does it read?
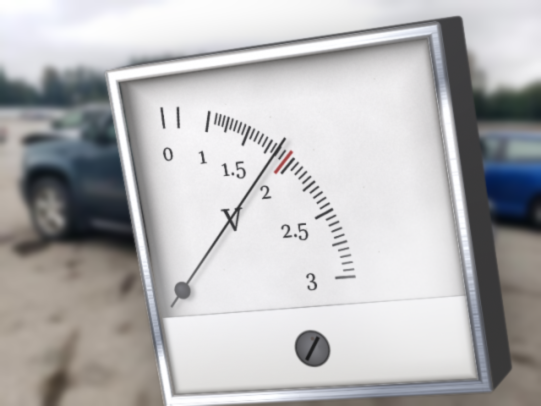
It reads **1.85** V
